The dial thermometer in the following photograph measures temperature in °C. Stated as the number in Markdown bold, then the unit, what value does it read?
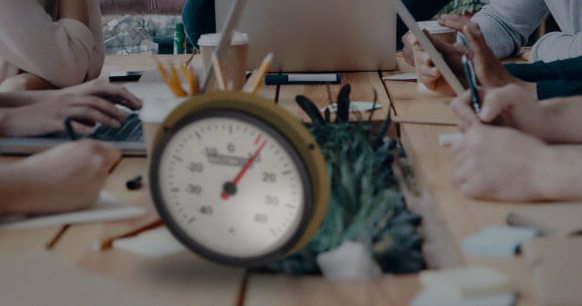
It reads **10** °C
